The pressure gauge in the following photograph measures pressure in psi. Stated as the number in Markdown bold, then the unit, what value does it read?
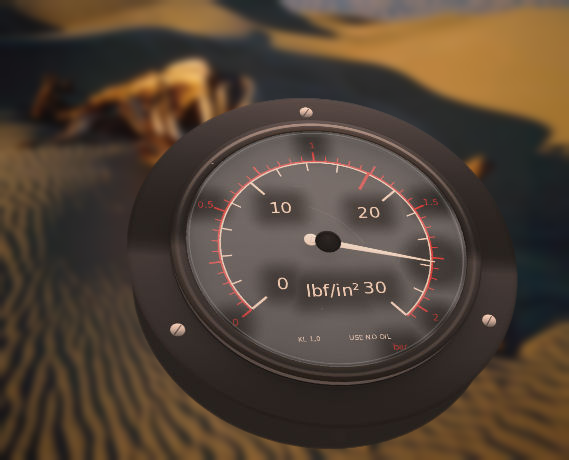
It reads **26** psi
